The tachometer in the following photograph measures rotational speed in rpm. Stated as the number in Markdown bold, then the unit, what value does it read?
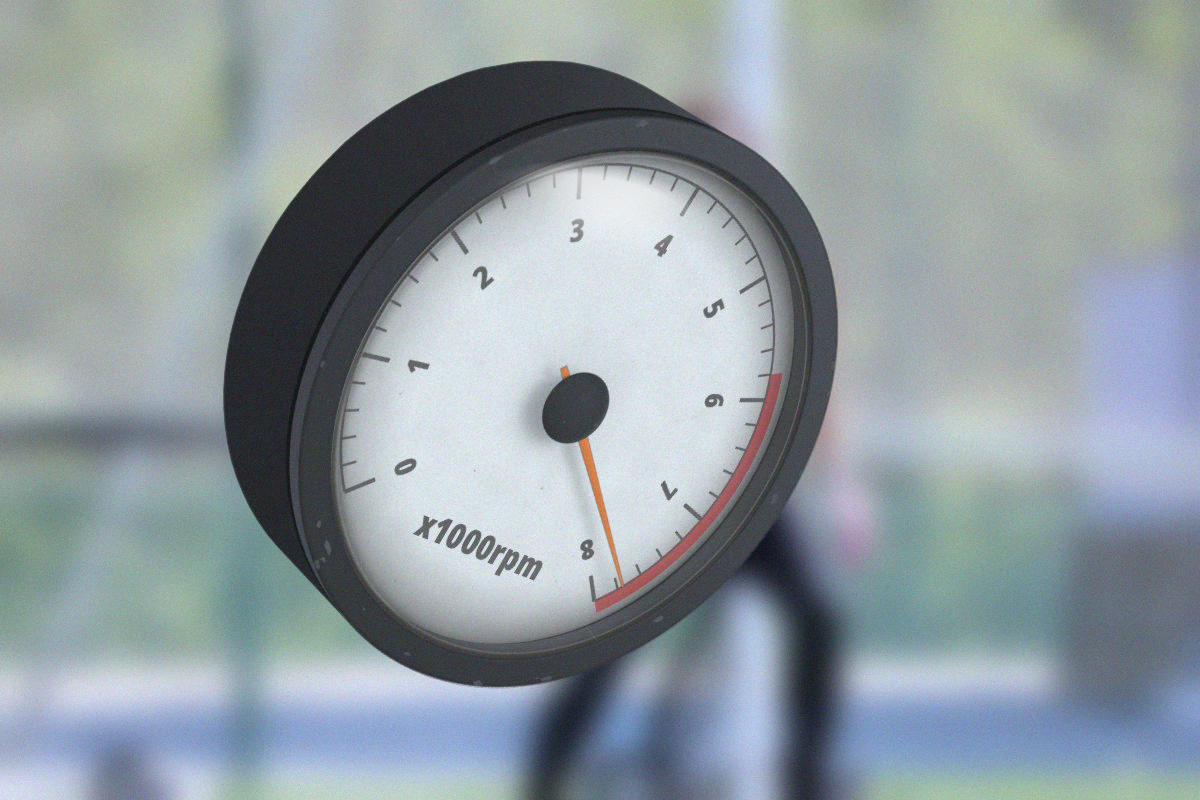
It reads **7800** rpm
